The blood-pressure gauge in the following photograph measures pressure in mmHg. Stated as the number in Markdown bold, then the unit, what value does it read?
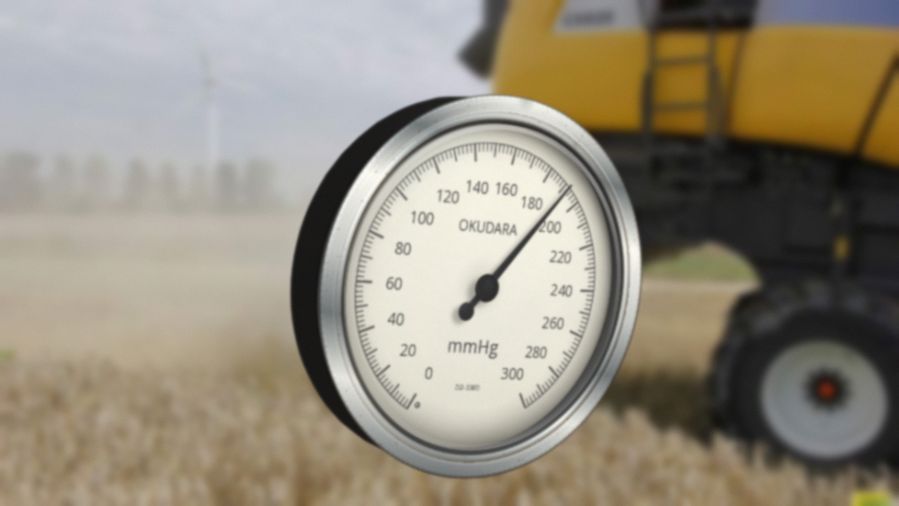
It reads **190** mmHg
